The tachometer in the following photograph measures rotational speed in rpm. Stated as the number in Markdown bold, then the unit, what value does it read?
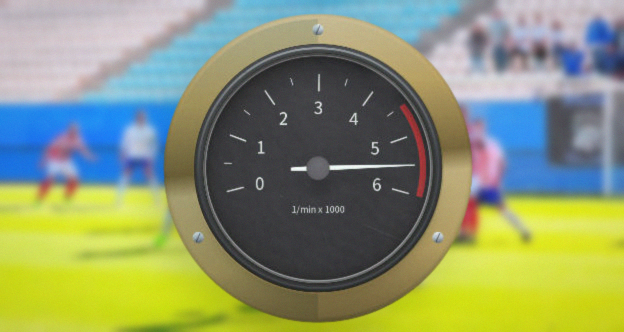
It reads **5500** rpm
